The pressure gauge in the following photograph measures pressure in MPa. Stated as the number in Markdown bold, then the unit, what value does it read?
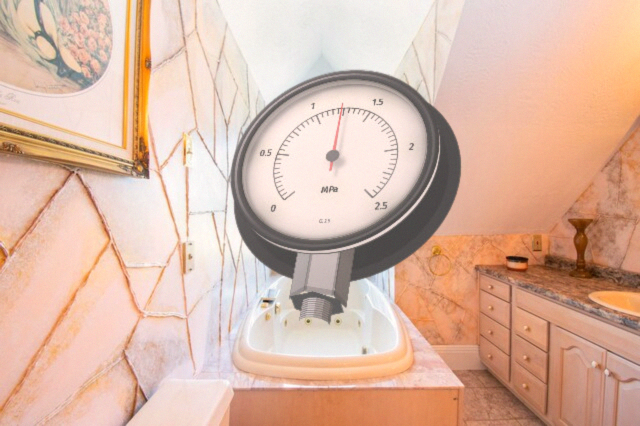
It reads **1.25** MPa
